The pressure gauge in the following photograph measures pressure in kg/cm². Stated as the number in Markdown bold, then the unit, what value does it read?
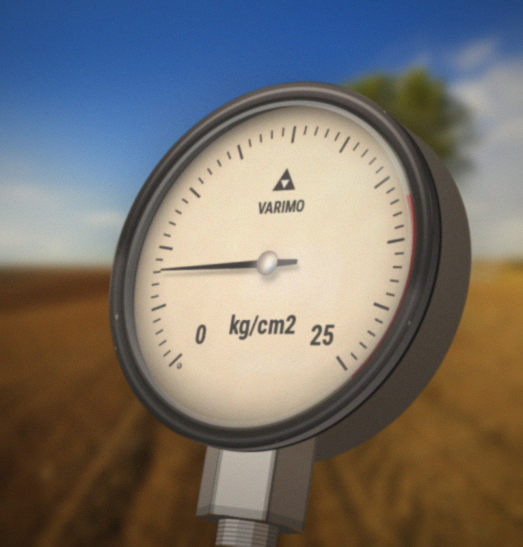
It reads **4** kg/cm²
